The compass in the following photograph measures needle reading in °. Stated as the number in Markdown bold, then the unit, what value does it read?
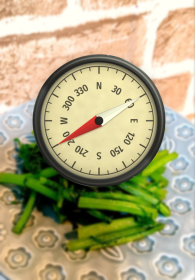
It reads **240** °
